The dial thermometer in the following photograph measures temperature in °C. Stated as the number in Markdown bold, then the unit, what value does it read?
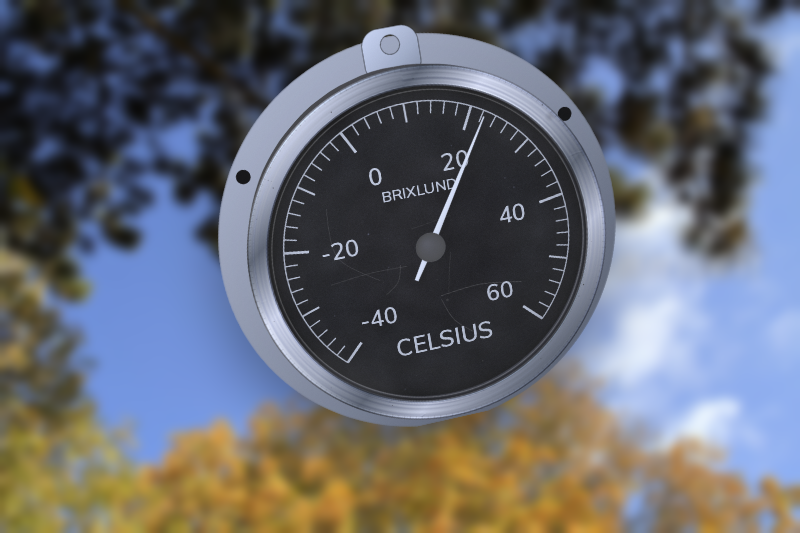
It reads **22** °C
